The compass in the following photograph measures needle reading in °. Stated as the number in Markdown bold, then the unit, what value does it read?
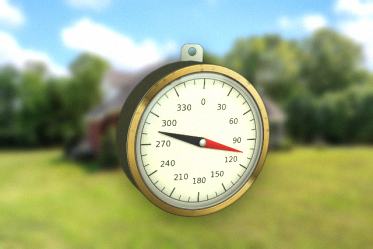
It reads **105** °
